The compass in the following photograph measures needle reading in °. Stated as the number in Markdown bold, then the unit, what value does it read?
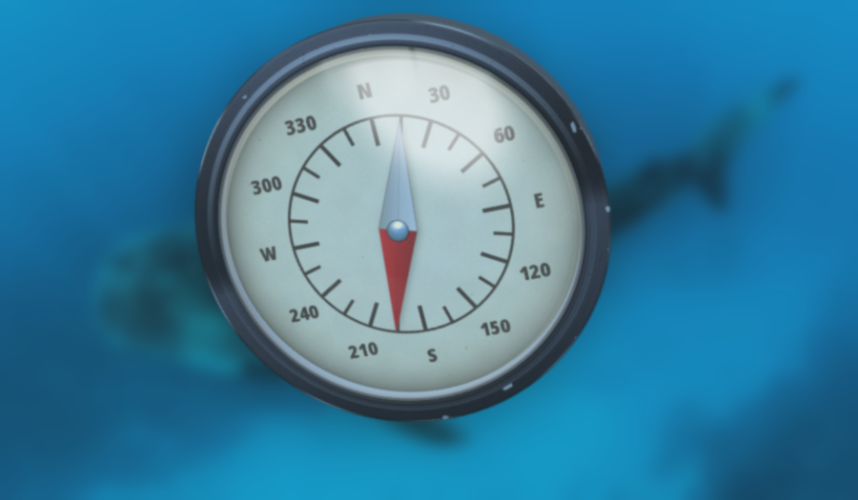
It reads **195** °
